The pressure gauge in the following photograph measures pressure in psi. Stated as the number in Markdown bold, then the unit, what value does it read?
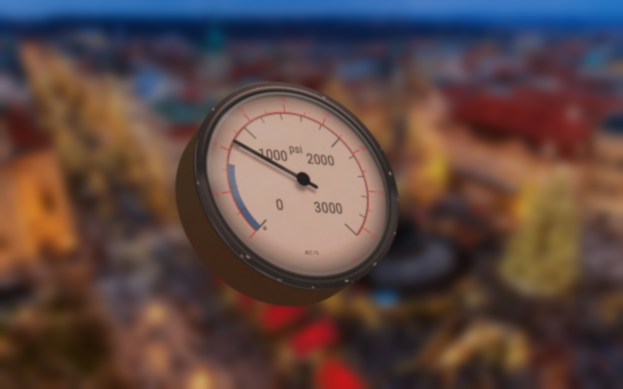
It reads **800** psi
